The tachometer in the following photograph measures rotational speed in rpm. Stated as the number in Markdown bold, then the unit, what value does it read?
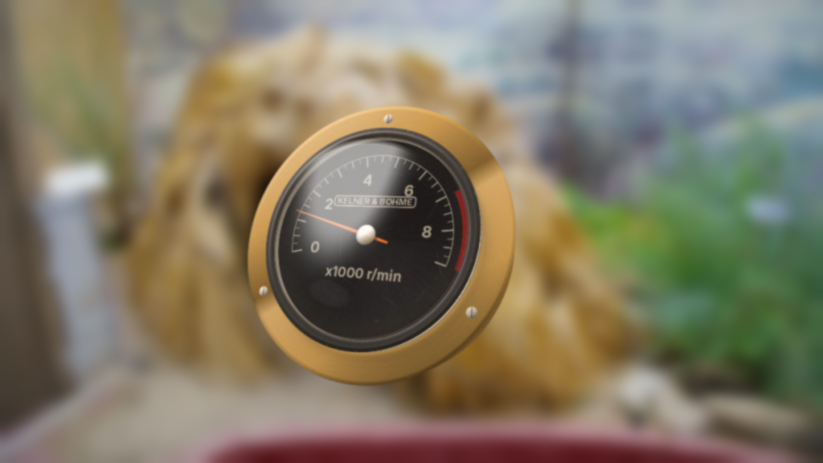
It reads **1250** rpm
